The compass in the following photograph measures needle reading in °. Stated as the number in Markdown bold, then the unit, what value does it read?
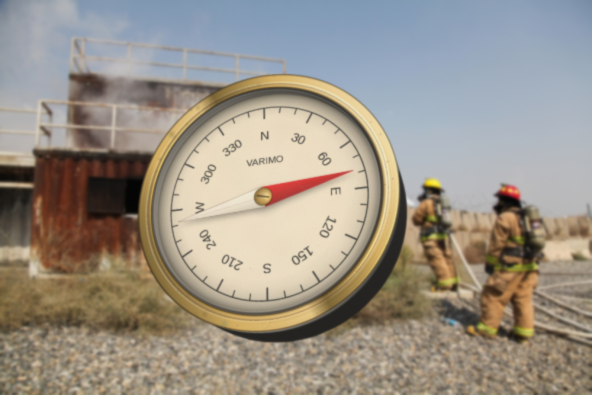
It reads **80** °
